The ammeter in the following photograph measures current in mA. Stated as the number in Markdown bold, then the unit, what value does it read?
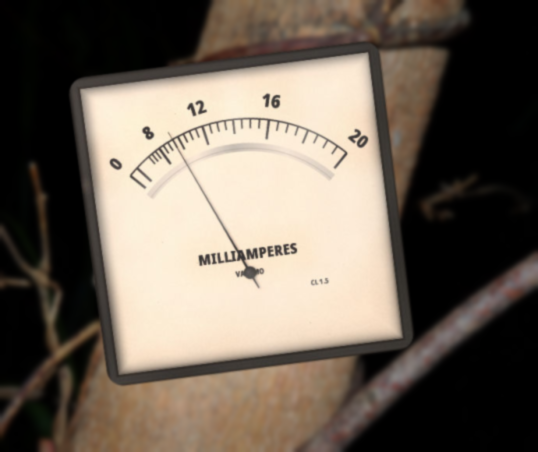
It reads **9.5** mA
